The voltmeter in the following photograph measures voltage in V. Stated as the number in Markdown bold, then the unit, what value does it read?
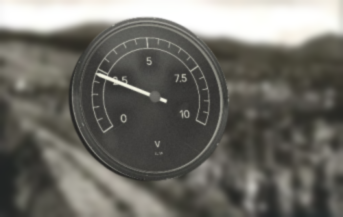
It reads **2.25** V
